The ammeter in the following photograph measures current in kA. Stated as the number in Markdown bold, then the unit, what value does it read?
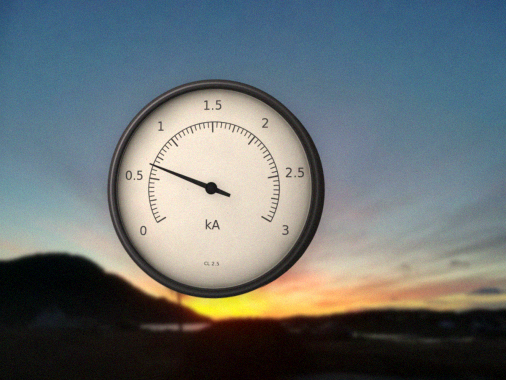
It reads **0.65** kA
